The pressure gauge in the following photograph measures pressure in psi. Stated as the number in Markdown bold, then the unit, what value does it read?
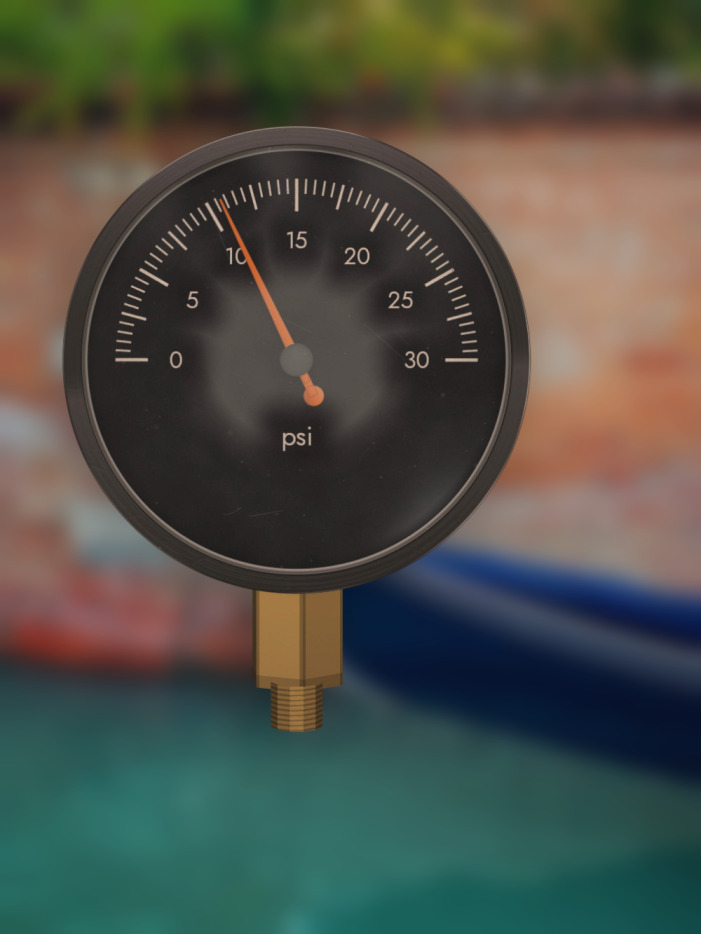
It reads **10.75** psi
